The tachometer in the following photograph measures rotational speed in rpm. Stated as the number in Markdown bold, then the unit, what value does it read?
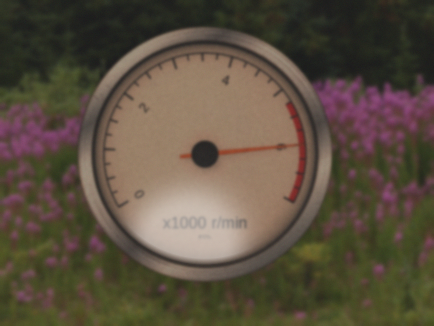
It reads **6000** rpm
